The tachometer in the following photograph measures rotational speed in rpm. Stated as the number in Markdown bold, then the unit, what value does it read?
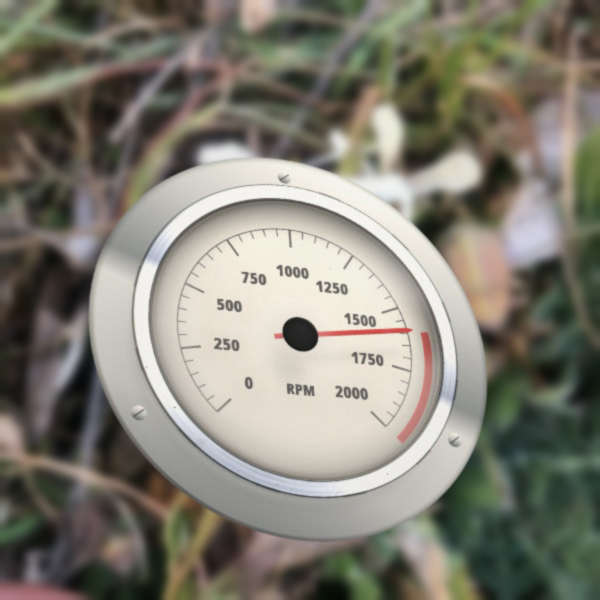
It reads **1600** rpm
